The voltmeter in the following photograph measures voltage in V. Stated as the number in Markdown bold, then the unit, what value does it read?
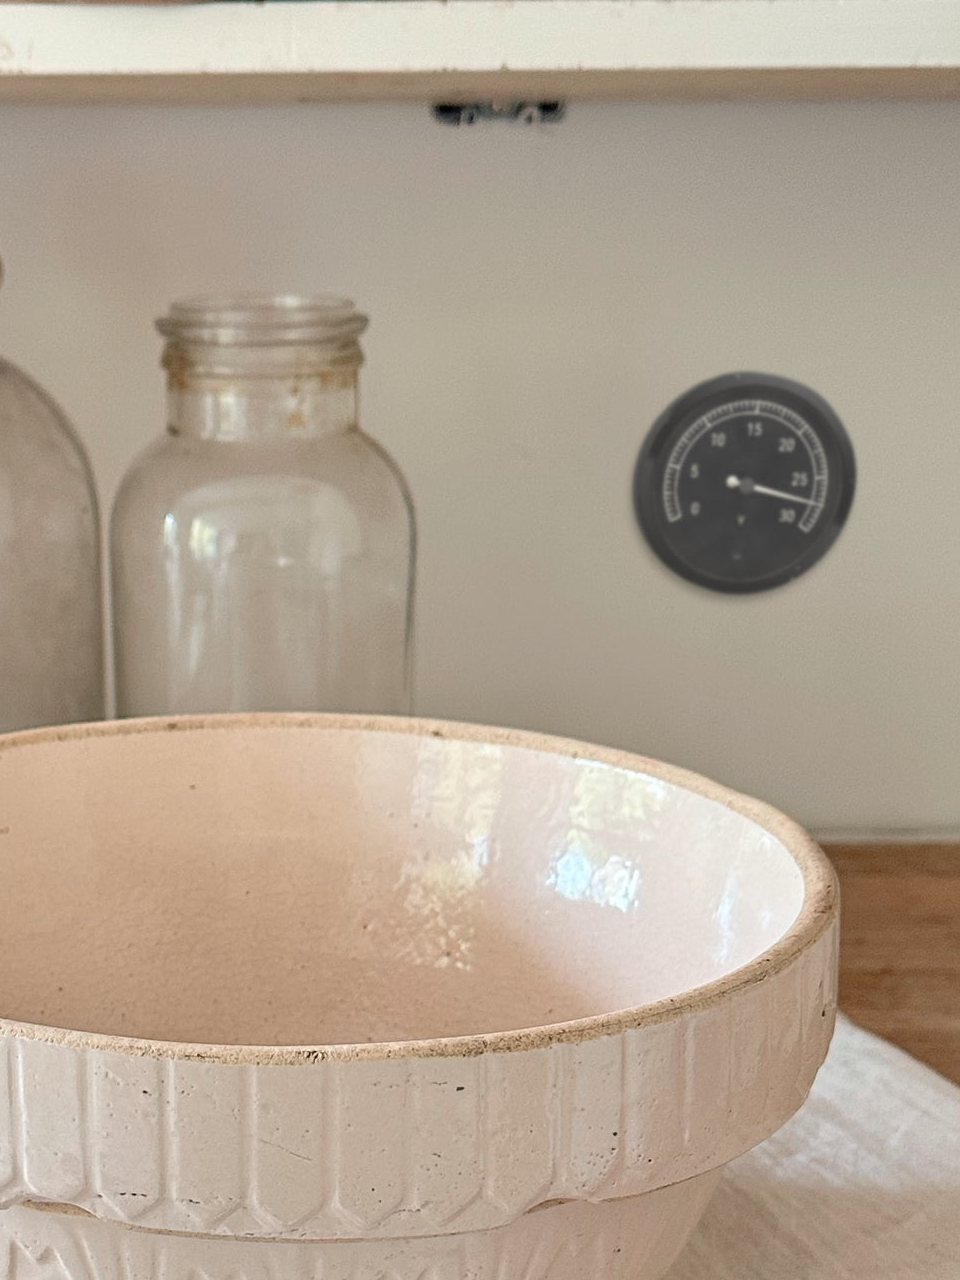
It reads **27.5** V
